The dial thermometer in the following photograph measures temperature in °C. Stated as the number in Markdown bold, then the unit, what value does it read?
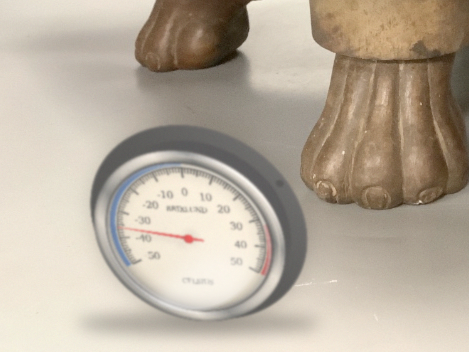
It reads **-35** °C
